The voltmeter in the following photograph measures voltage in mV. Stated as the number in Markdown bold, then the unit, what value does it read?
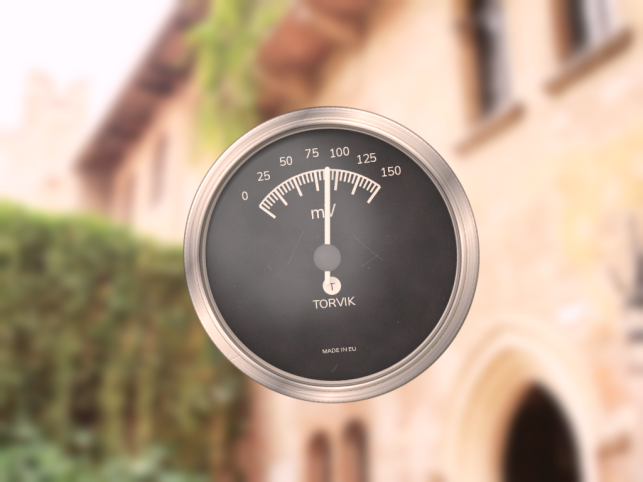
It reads **90** mV
